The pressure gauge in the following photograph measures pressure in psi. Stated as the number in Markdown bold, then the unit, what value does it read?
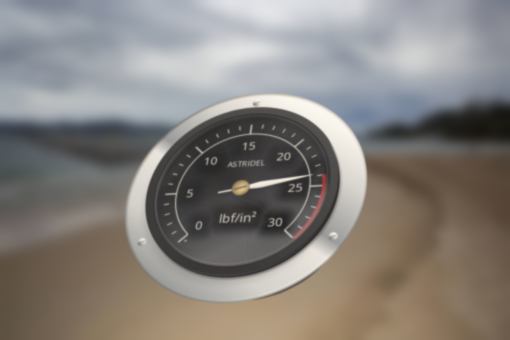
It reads **24** psi
